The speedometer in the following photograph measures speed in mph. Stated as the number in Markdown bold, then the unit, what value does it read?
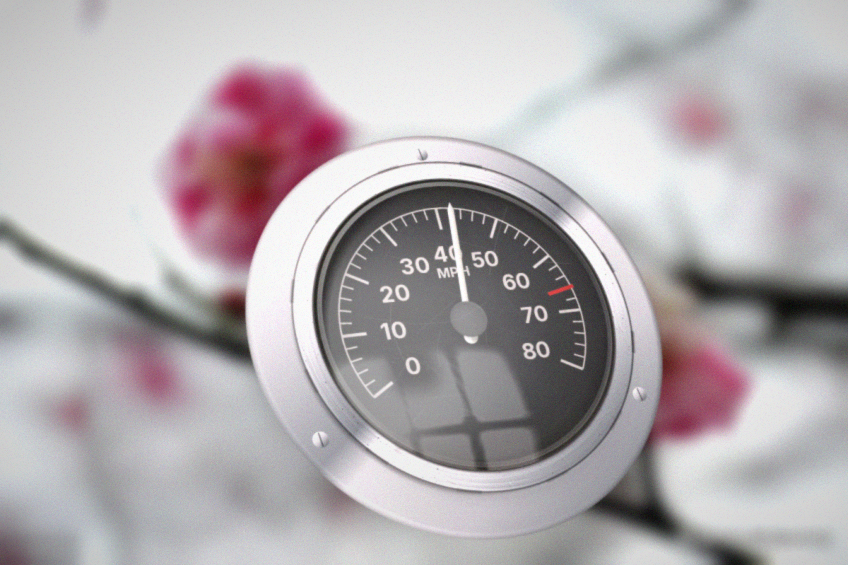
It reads **42** mph
